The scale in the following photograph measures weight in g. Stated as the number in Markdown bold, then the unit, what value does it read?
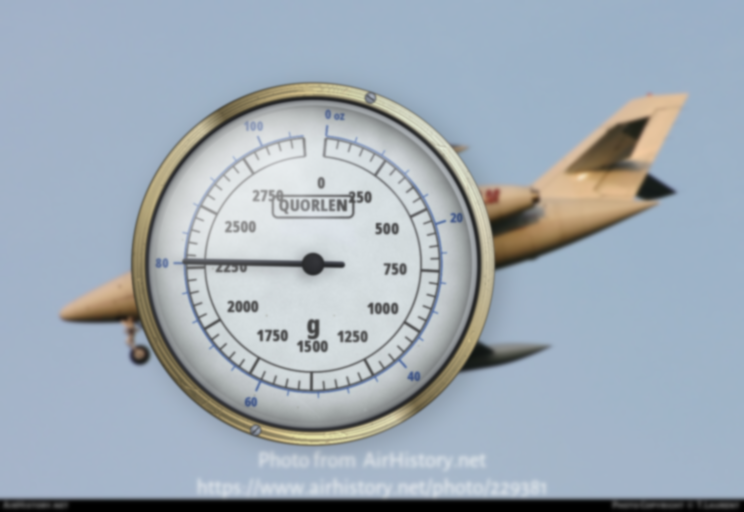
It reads **2275** g
